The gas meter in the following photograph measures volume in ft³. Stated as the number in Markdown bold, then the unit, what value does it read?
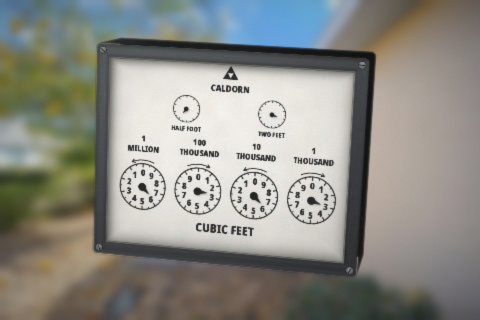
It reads **626300** ft³
